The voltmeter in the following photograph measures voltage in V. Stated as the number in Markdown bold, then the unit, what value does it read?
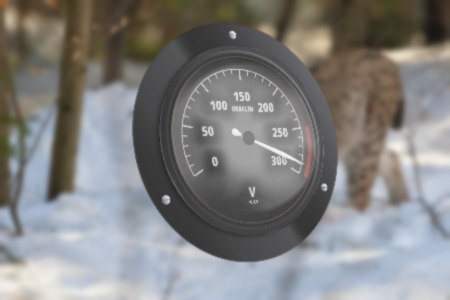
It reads **290** V
